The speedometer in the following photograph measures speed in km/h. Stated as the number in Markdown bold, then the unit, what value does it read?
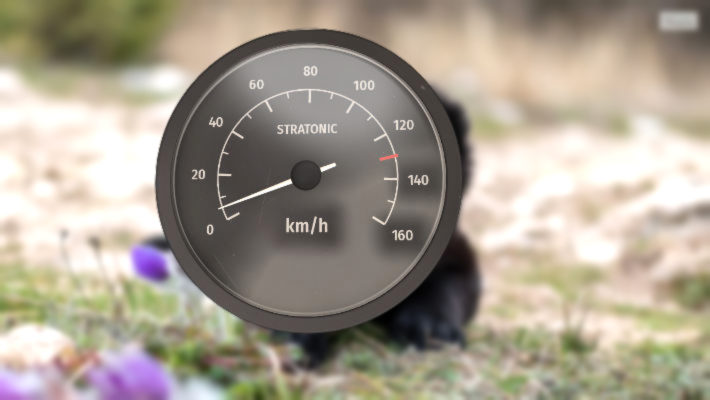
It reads **5** km/h
